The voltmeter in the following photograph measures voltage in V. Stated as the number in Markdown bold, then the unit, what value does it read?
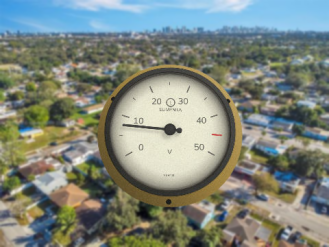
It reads **7.5** V
